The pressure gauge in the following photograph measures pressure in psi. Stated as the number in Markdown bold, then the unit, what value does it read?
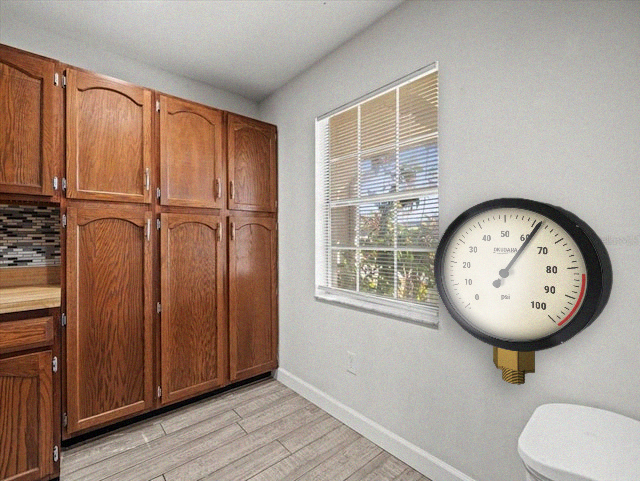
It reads **62** psi
